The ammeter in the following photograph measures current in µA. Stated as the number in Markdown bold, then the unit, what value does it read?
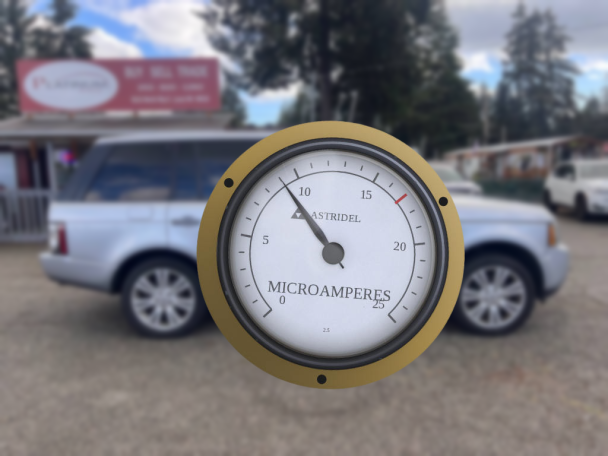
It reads **9** µA
